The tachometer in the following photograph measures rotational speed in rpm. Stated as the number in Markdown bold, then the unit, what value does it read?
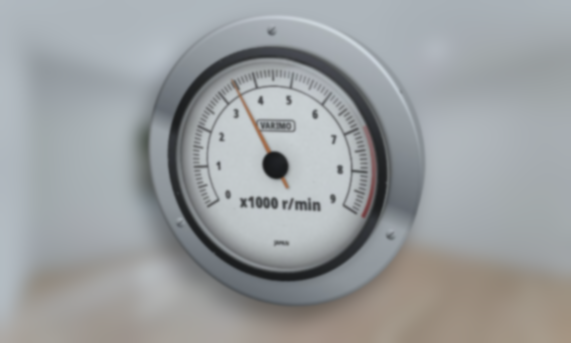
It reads **3500** rpm
